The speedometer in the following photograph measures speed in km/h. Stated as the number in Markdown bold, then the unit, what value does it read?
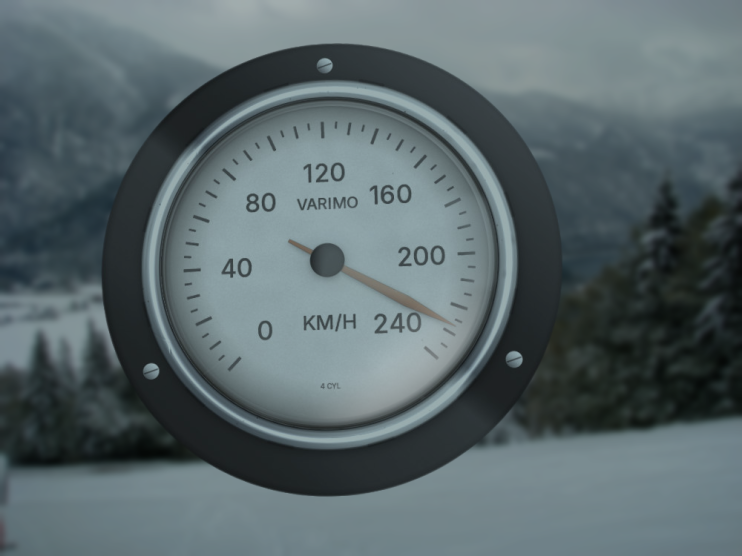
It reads **227.5** km/h
